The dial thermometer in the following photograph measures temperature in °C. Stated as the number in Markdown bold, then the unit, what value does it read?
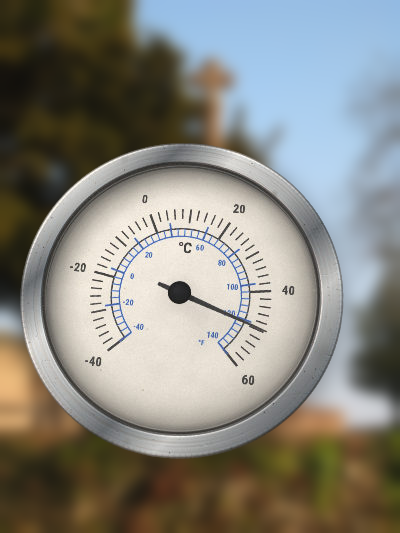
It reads **50** °C
